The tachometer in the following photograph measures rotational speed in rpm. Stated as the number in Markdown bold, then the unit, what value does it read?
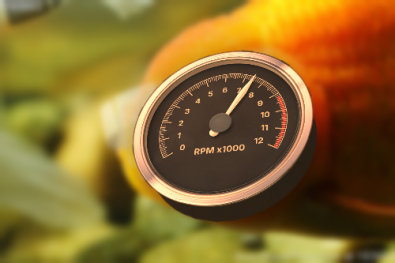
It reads **7500** rpm
